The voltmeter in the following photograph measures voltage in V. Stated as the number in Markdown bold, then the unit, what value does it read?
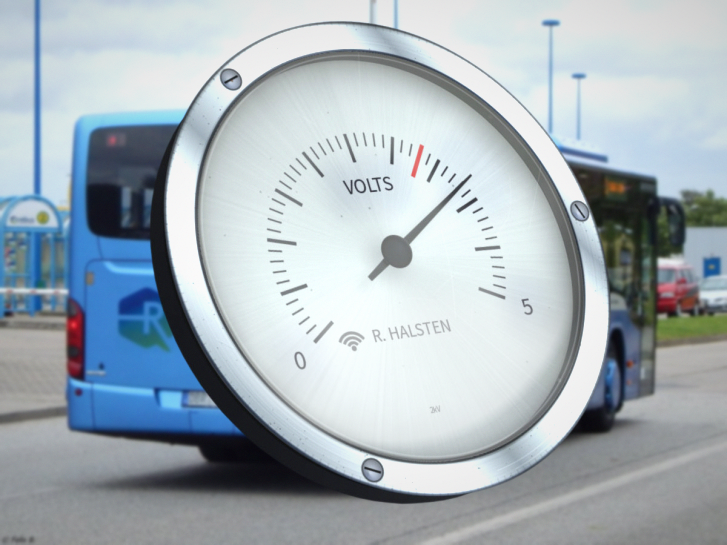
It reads **3.8** V
